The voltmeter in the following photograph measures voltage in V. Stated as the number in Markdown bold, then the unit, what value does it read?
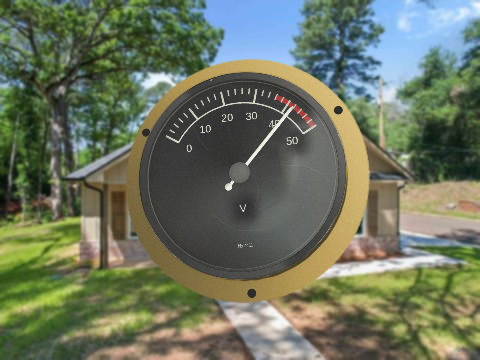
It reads **42** V
